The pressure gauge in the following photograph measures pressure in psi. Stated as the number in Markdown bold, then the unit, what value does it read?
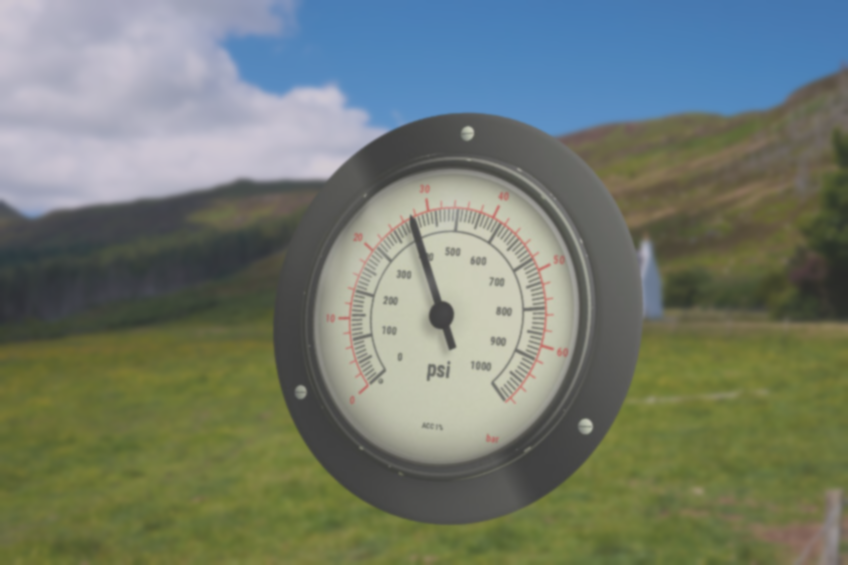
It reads **400** psi
